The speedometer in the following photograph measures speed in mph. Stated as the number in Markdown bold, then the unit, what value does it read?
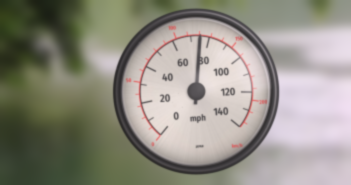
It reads **75** mph
